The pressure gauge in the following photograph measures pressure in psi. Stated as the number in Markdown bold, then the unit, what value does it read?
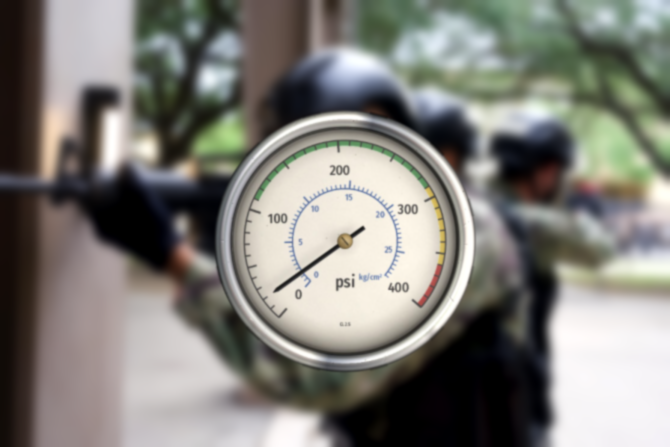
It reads **20** psi
